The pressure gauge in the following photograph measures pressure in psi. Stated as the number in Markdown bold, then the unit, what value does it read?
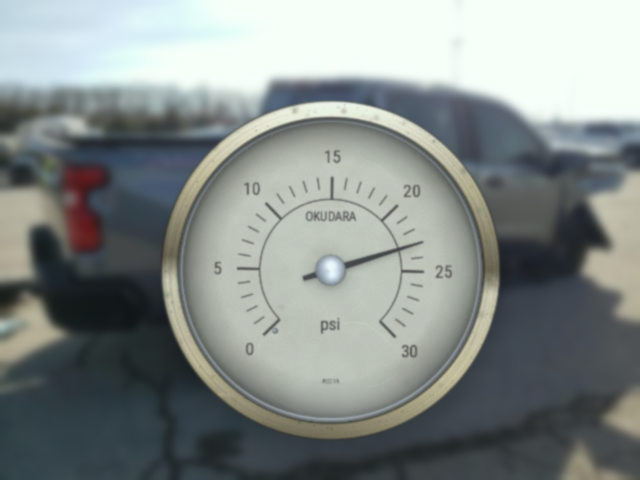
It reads **23** psi
